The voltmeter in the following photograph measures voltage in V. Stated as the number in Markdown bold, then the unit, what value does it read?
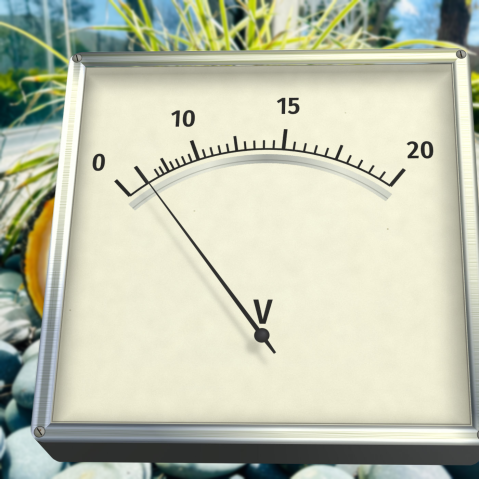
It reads **5** V
